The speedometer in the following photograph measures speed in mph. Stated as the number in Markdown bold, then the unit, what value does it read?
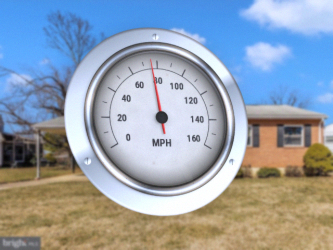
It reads **75** mph
